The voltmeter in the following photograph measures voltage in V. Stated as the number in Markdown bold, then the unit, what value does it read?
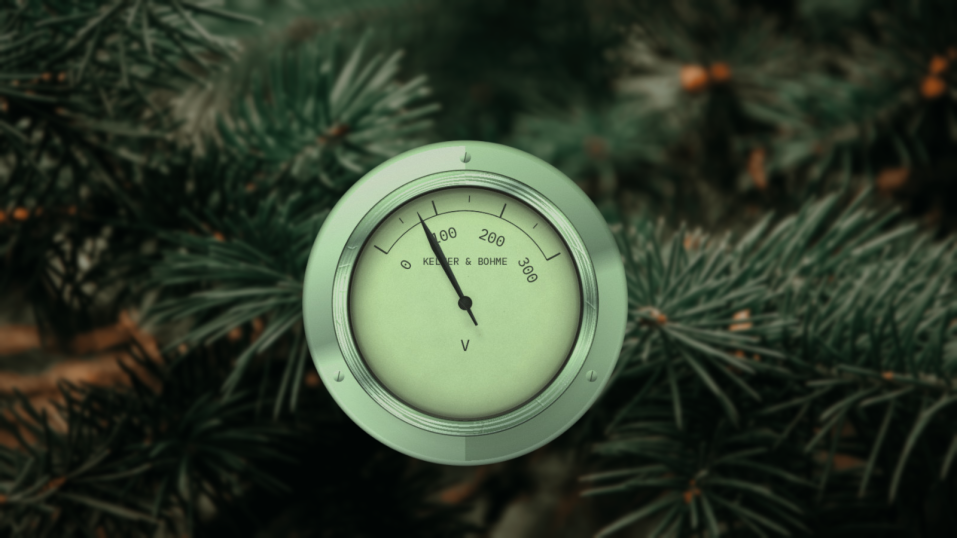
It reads **75** V
